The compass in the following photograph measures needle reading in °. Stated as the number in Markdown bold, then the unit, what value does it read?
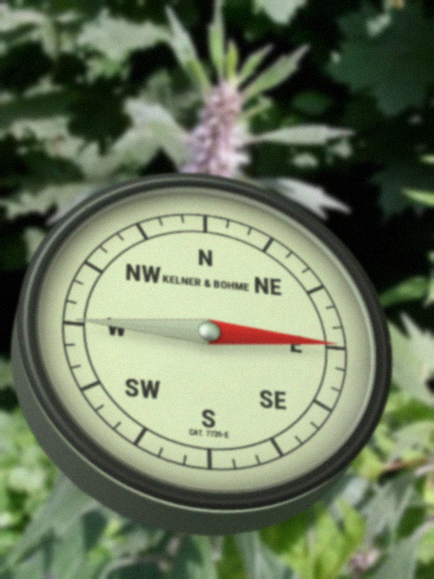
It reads **90** °
